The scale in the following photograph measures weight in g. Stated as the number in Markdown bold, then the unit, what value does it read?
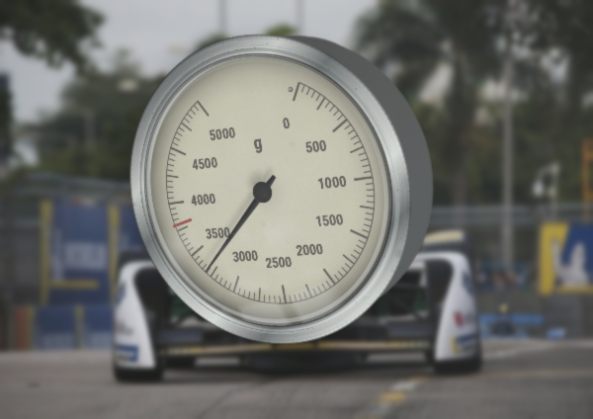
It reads **3300** g
